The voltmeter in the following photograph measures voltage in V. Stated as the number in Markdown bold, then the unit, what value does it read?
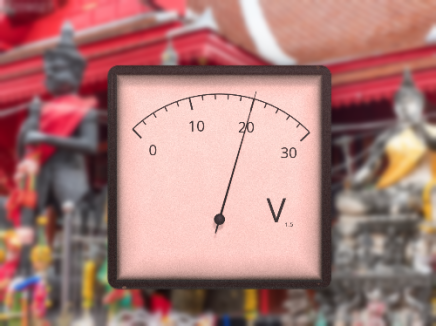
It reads **20** V
